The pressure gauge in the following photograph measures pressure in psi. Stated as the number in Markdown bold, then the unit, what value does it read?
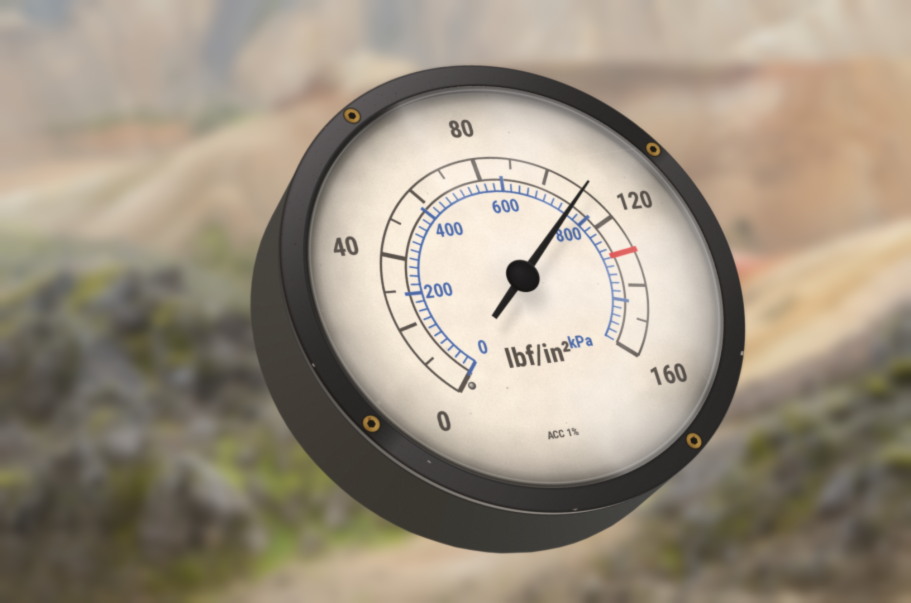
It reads **110** psi
